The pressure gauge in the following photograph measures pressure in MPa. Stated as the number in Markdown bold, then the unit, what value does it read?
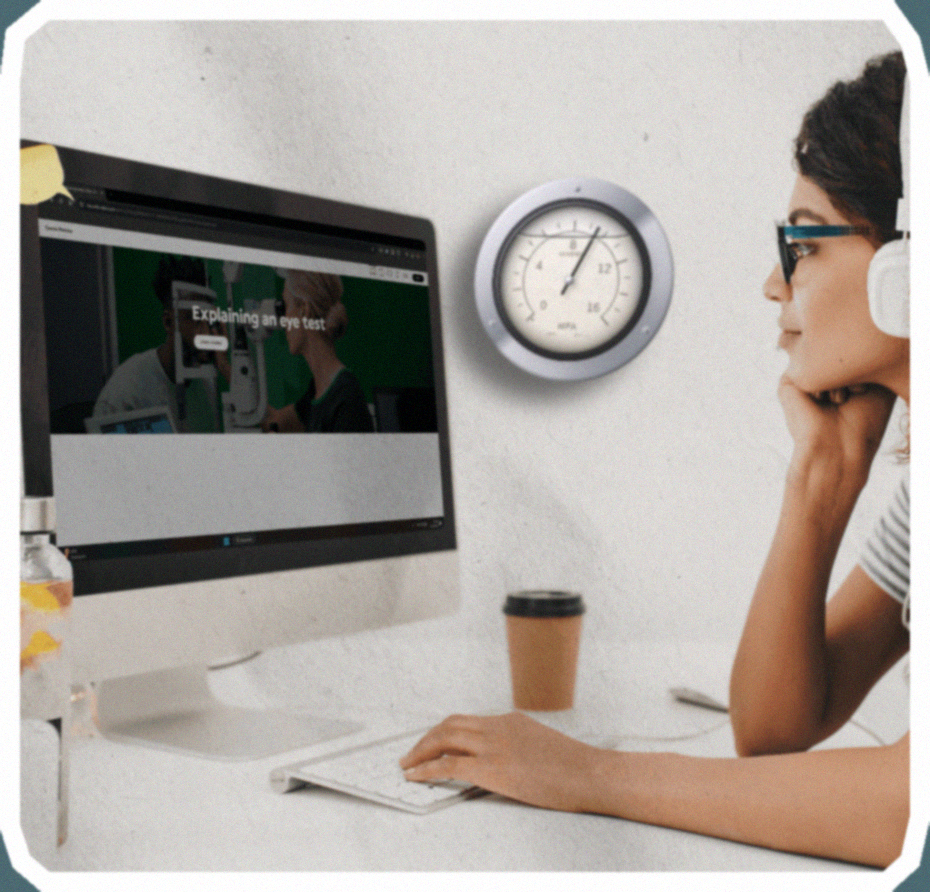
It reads **9.5** MPa
